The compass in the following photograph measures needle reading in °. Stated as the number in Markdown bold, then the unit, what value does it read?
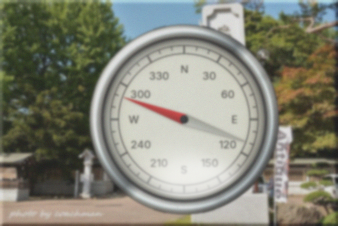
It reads **290** °
